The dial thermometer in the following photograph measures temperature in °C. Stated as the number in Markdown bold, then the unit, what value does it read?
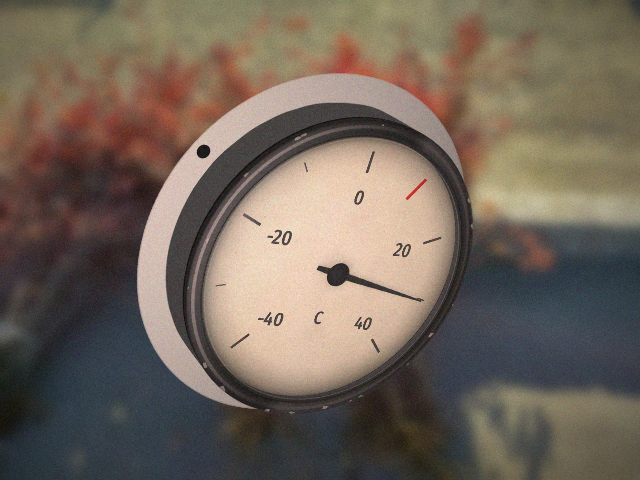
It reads **30** °C
